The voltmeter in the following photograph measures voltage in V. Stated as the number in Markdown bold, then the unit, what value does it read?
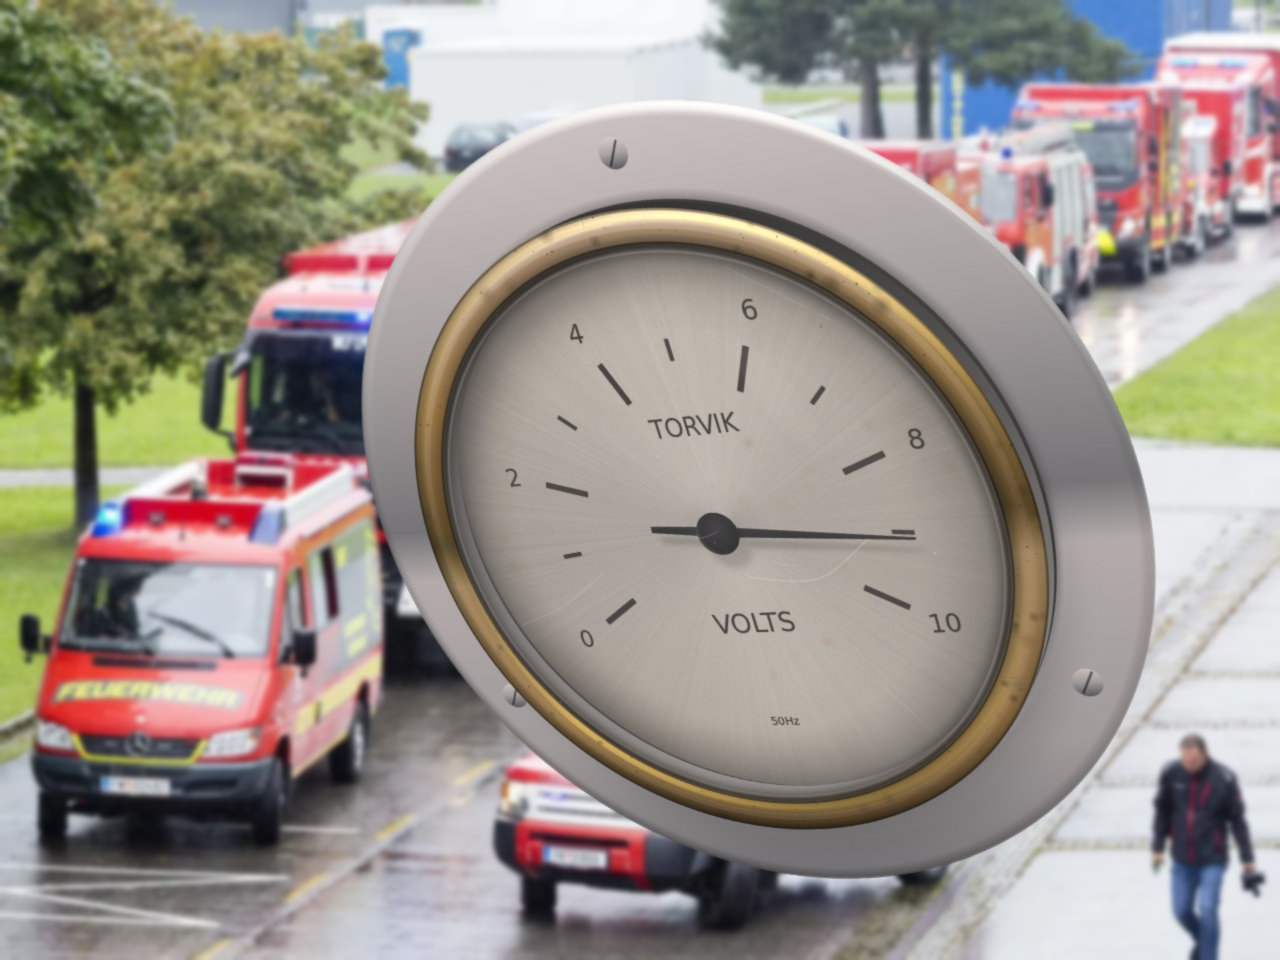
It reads **9** V
